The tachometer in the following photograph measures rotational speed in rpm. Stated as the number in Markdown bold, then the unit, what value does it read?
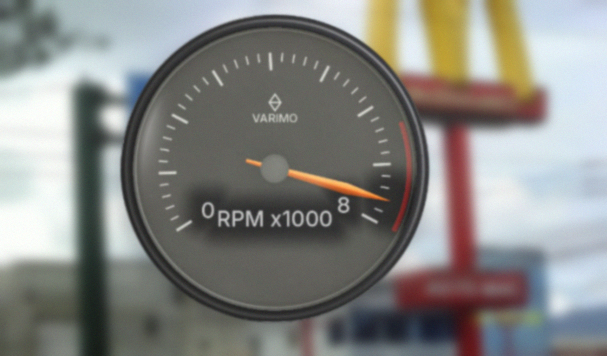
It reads **7600** rpm
